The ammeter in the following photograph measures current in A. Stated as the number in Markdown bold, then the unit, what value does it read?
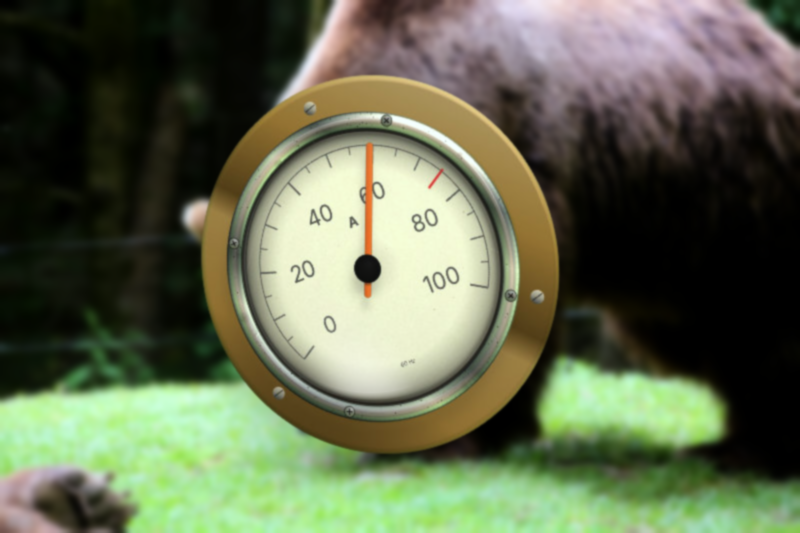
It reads **60** A
